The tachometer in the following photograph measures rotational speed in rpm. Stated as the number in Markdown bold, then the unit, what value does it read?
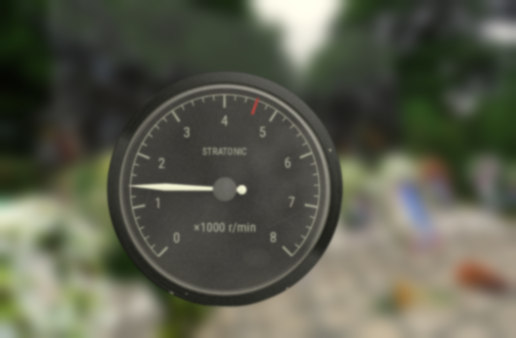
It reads **1400** rpm
